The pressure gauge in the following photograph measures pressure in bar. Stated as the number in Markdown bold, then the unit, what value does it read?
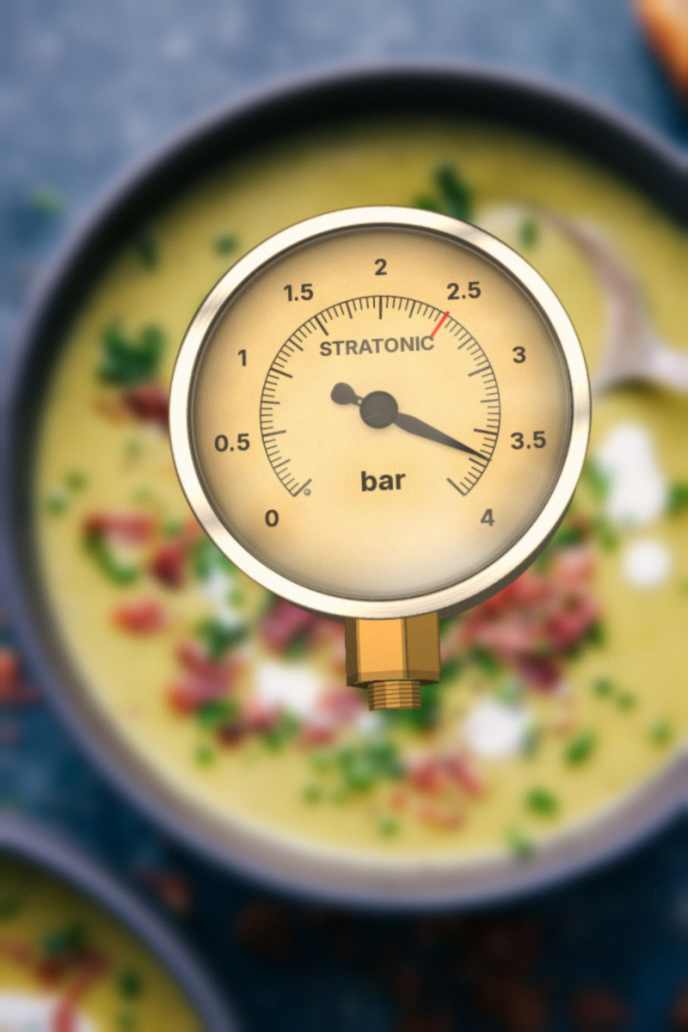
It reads **3.7** bar
